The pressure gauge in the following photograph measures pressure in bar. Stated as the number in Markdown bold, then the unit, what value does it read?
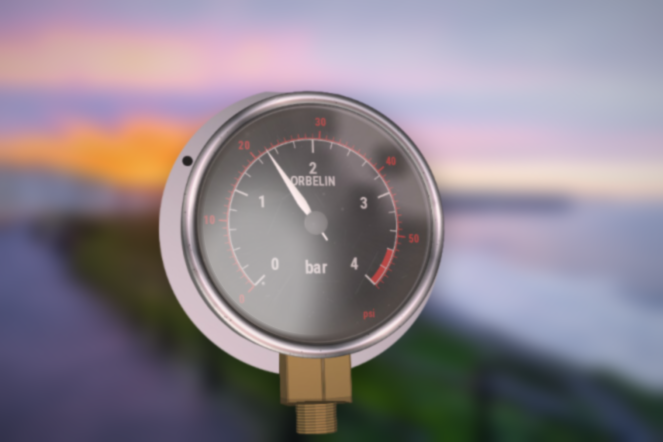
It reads **1.5** bar
